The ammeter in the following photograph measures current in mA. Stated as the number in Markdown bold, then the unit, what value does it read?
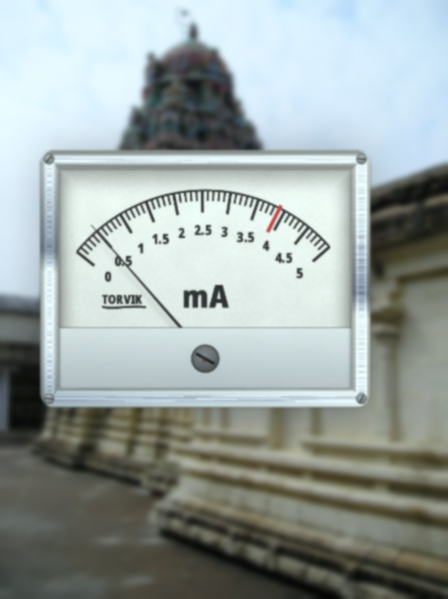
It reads **0.5** mA
